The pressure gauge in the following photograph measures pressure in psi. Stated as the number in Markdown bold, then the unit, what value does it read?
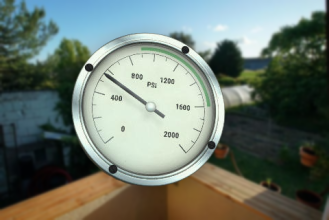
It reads **550** psi
